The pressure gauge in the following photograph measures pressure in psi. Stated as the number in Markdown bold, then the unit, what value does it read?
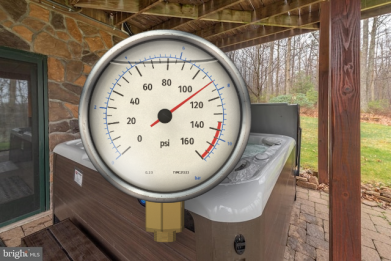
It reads **110** psi
